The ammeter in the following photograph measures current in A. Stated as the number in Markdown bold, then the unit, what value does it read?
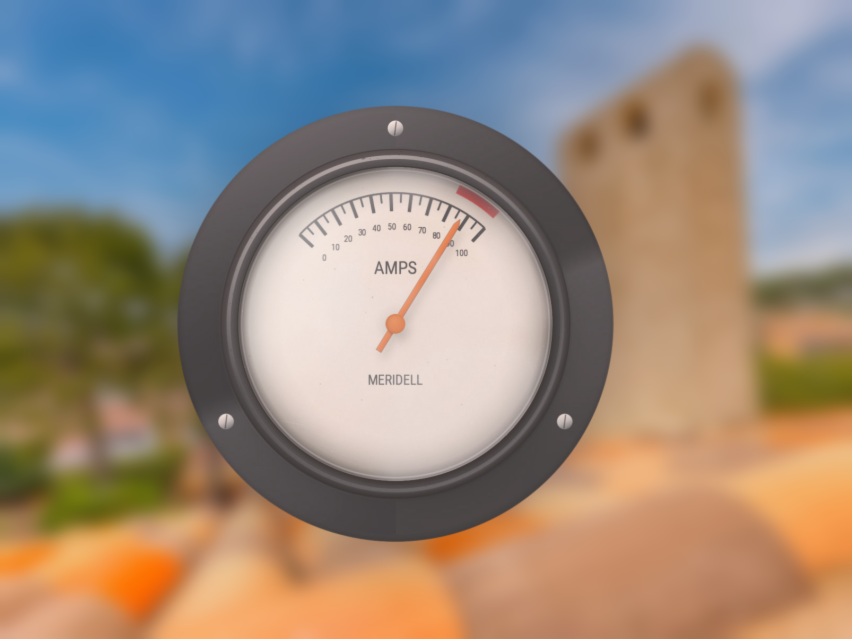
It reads **87.5** A
